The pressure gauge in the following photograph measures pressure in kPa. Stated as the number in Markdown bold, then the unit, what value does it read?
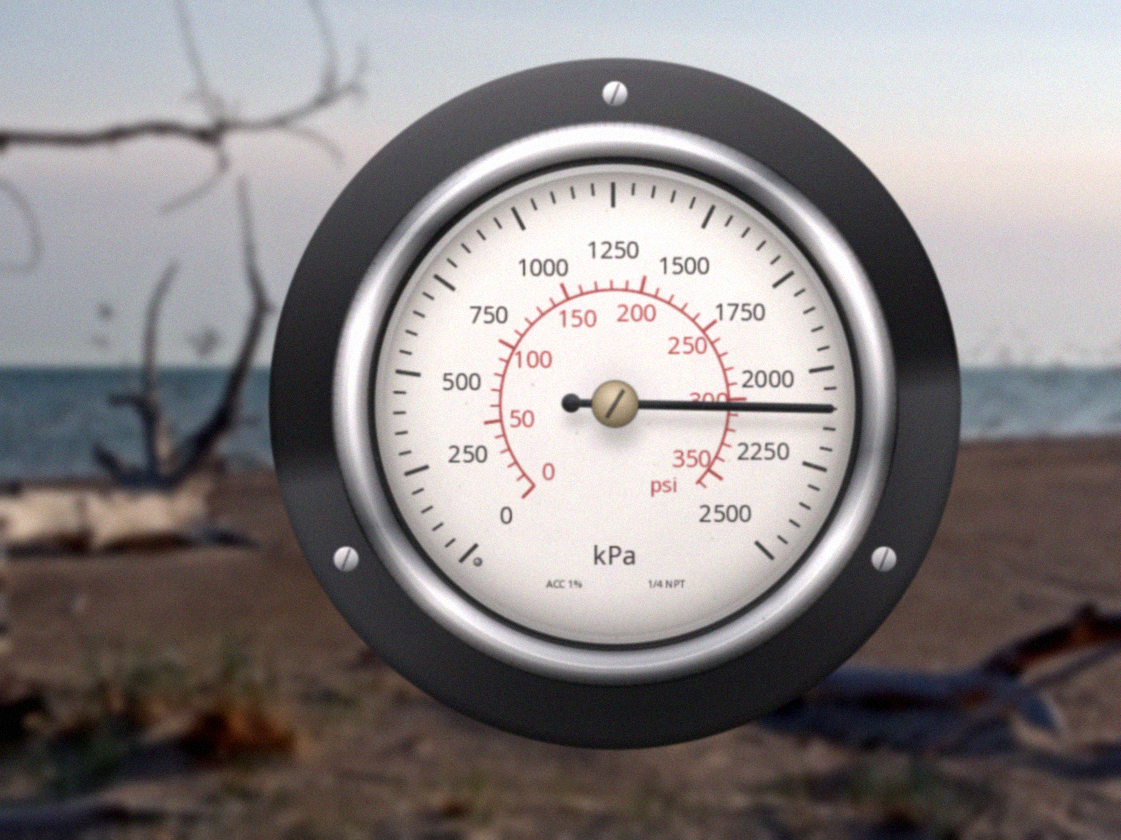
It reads **2100** kPa
